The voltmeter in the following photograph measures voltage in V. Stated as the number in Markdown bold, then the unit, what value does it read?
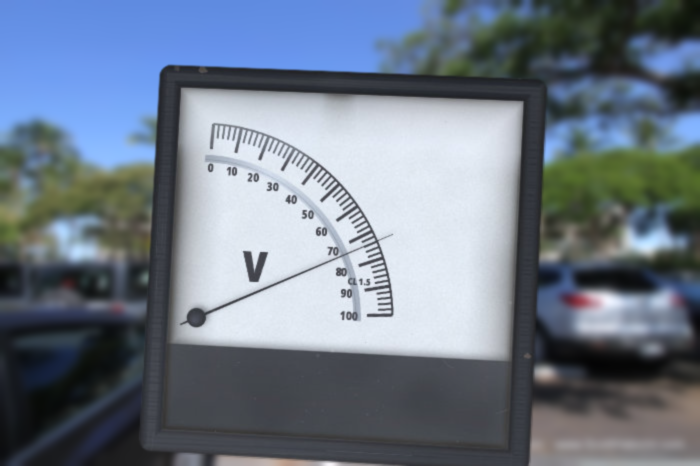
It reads **74** V
